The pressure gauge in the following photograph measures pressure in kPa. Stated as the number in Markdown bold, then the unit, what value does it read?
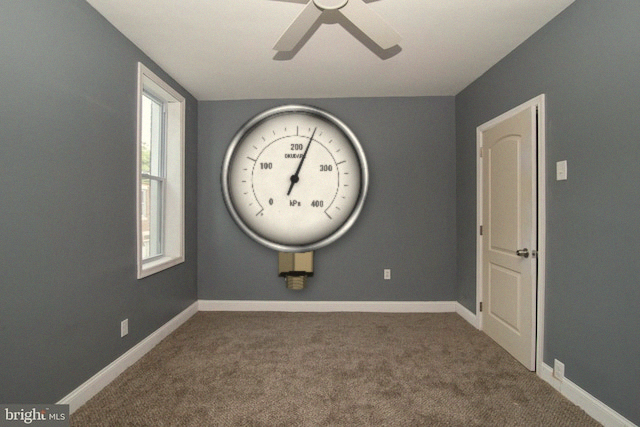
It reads **230** kPa
